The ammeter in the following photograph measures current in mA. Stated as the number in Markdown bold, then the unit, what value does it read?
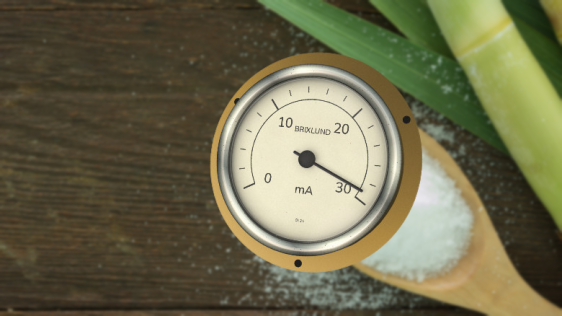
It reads **29** mA
